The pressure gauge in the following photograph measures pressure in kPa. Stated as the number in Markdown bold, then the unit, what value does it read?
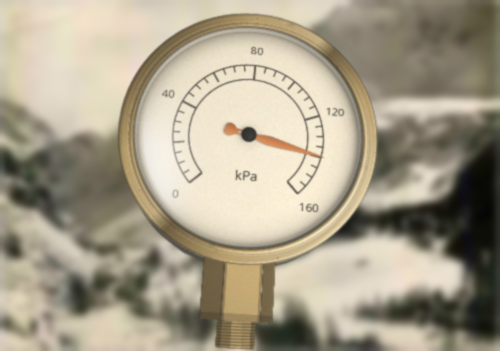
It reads **140** kPa
